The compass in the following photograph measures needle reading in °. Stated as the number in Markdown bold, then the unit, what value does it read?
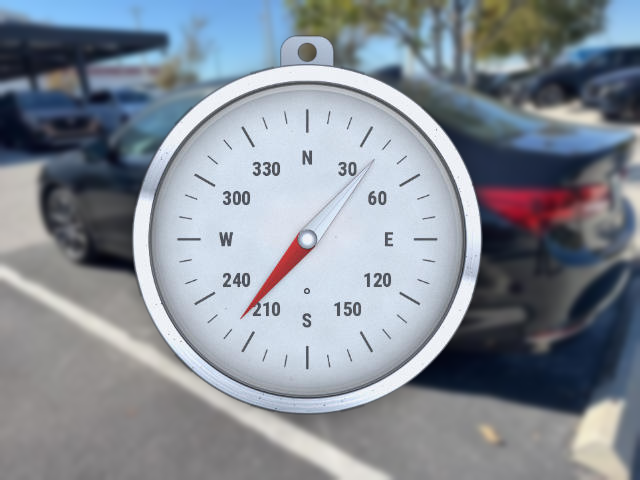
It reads **220** °
